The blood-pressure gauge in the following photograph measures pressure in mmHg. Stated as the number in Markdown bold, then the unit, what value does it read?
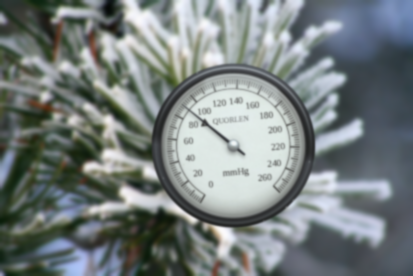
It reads **90** mmHg
